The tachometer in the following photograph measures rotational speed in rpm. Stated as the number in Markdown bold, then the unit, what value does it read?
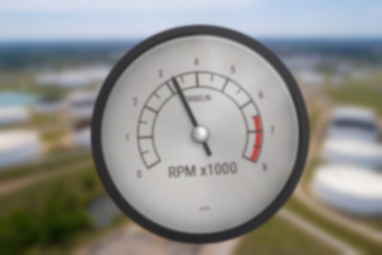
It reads **3250** rpm
